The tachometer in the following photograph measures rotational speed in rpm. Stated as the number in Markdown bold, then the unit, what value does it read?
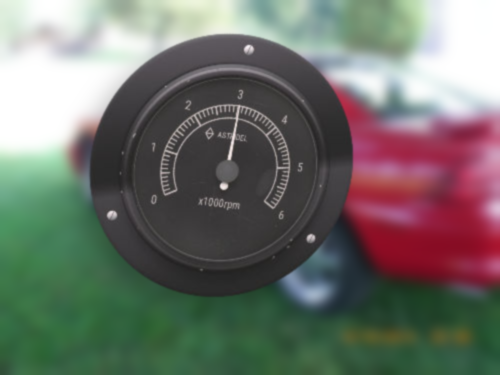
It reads **3000** rpm
